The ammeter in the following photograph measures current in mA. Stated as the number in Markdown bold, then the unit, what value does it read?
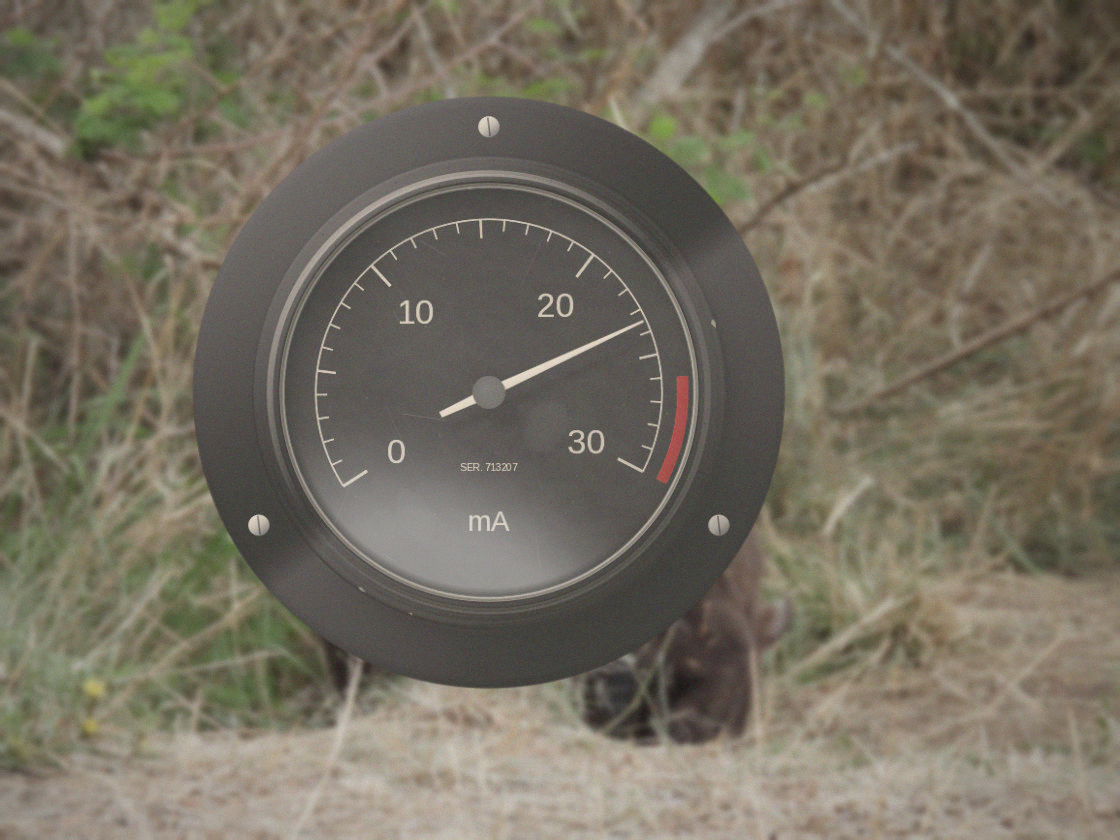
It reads **23.5** mA
